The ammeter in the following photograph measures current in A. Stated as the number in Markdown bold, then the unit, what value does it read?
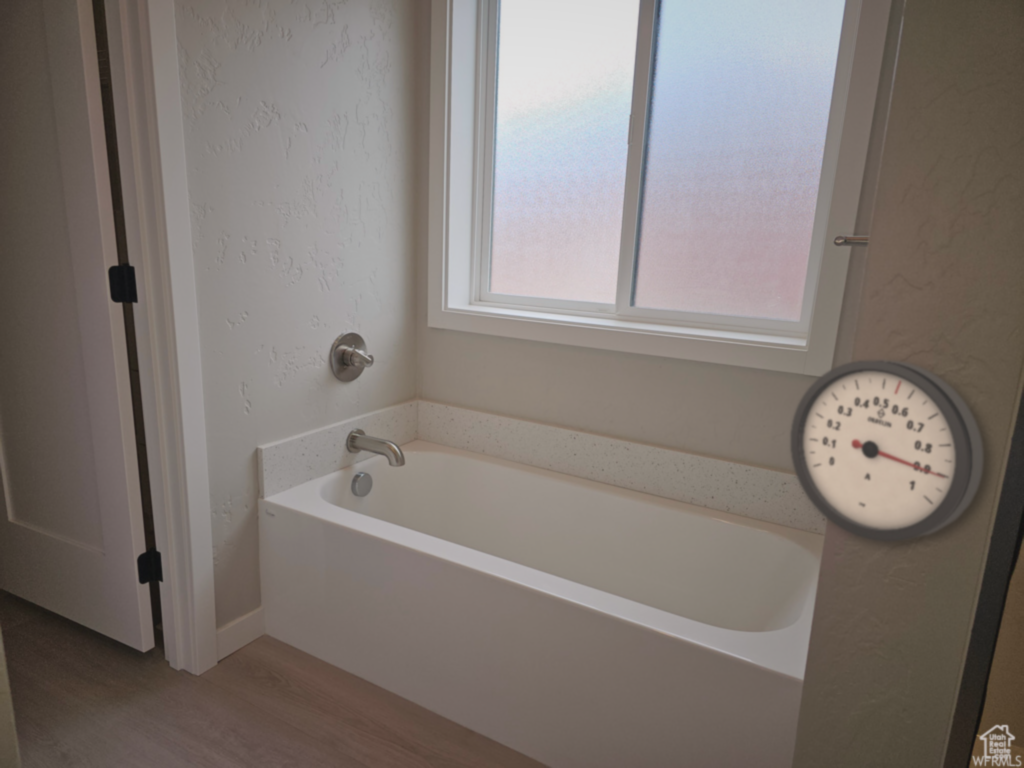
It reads **0.9** A
